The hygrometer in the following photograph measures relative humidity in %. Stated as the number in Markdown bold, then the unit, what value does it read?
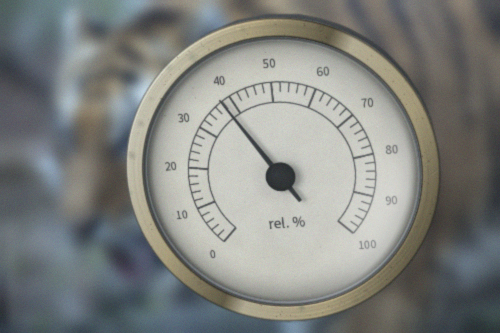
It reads **38** %
